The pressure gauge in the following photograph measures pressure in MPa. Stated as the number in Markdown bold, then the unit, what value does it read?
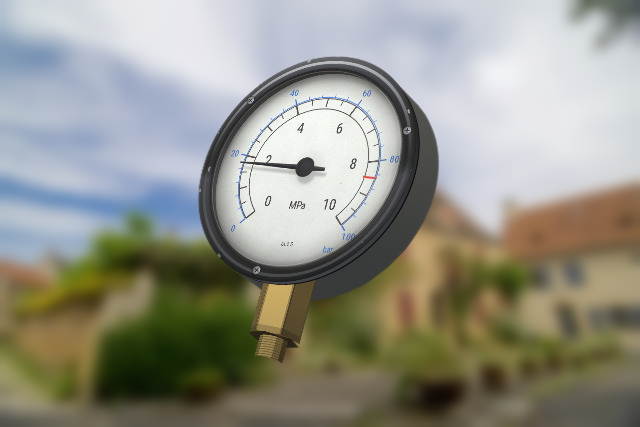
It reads **1.75** MPa
